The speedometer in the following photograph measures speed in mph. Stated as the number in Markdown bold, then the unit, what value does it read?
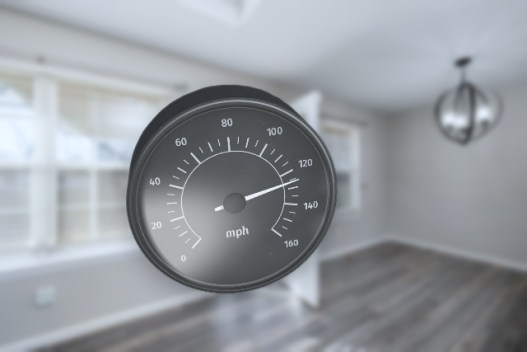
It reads **125** mph
